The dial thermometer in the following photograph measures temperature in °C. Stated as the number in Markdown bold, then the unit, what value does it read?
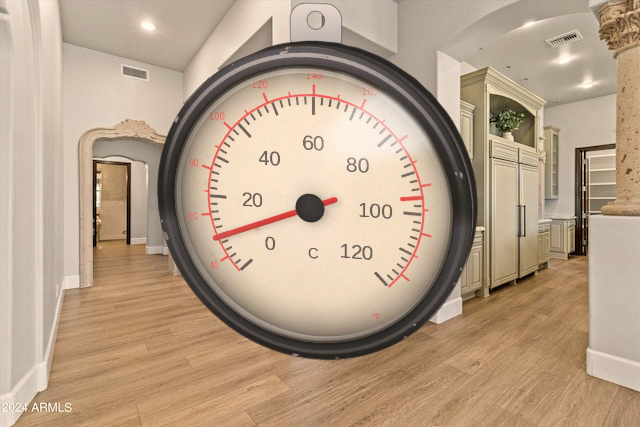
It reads **10** °C
